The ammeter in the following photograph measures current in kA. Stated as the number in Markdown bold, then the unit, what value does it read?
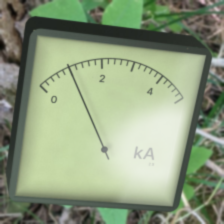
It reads **1** kA
